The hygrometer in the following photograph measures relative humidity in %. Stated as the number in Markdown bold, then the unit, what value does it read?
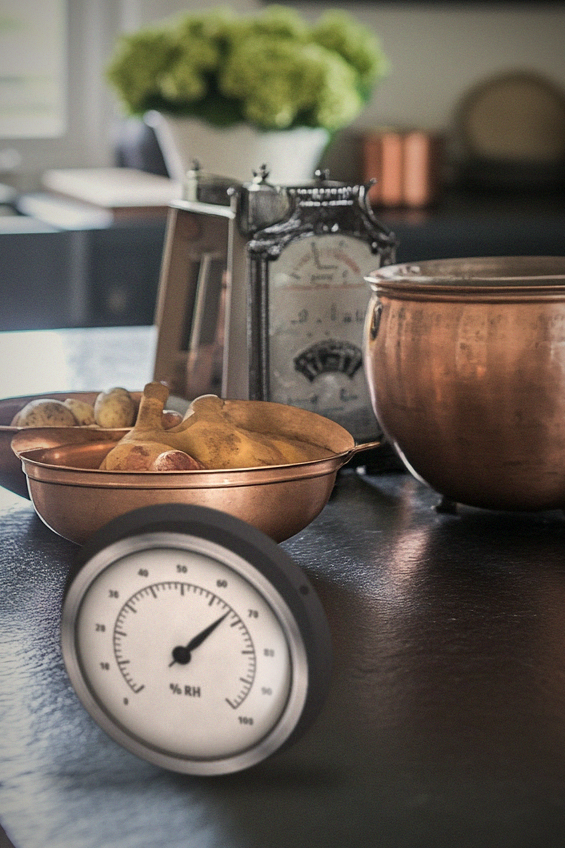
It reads **66** %
